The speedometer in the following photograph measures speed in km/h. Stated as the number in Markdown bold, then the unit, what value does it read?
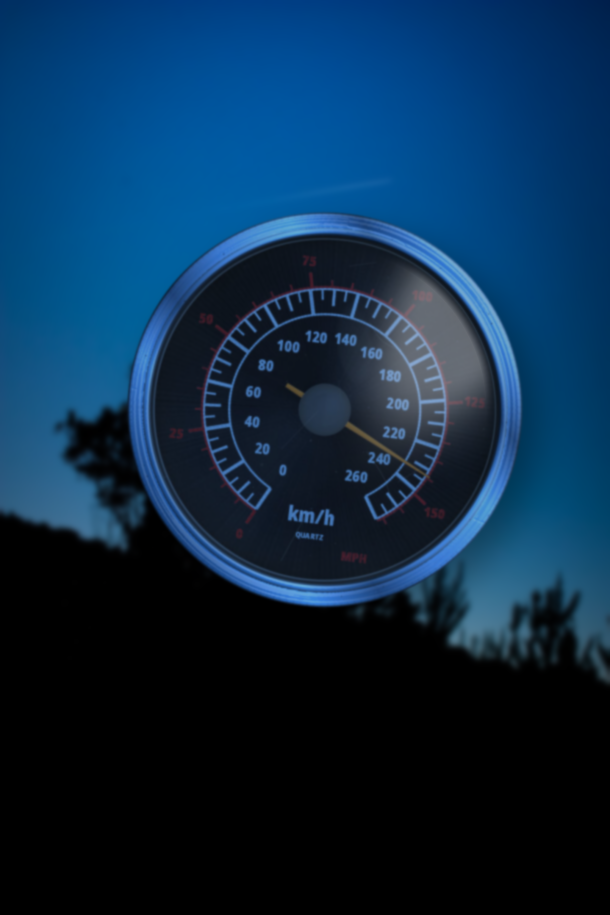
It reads **232.5** km/h
